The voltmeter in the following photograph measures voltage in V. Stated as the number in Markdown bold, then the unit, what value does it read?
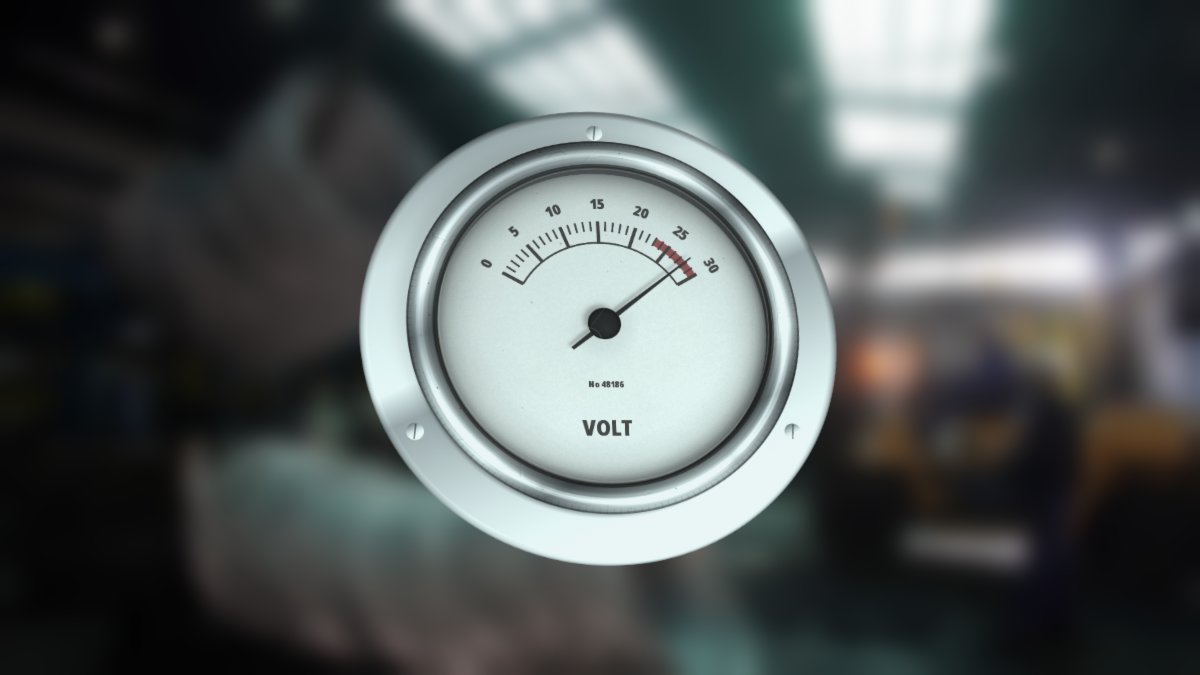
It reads **28** V
